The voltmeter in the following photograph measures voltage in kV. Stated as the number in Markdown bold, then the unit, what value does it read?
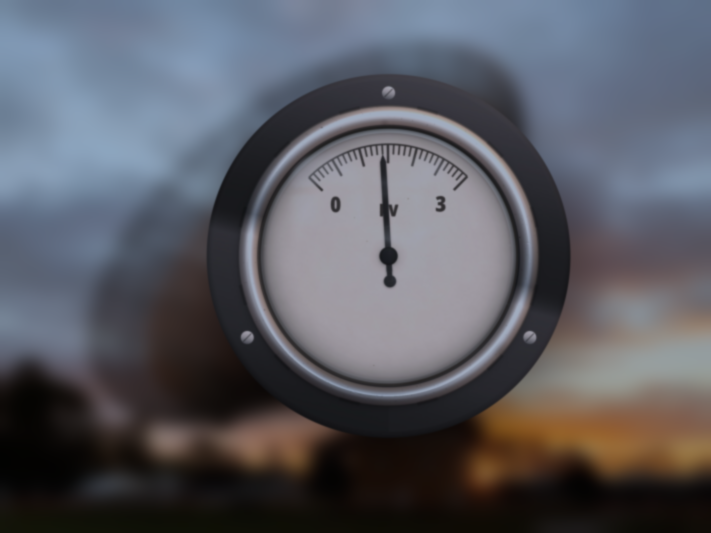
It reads **1.4** kV
